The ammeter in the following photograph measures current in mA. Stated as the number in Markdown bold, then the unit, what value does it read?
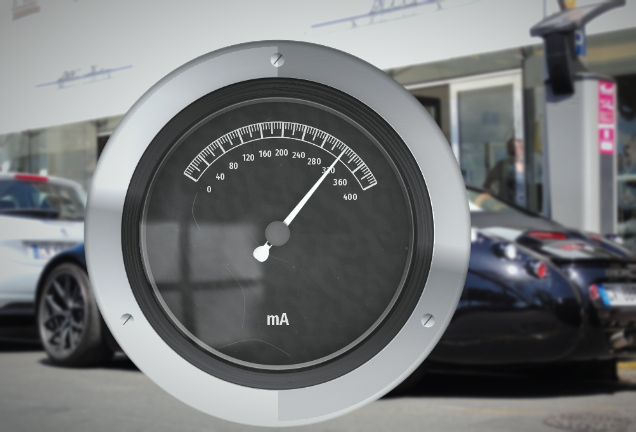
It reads **320** mA
